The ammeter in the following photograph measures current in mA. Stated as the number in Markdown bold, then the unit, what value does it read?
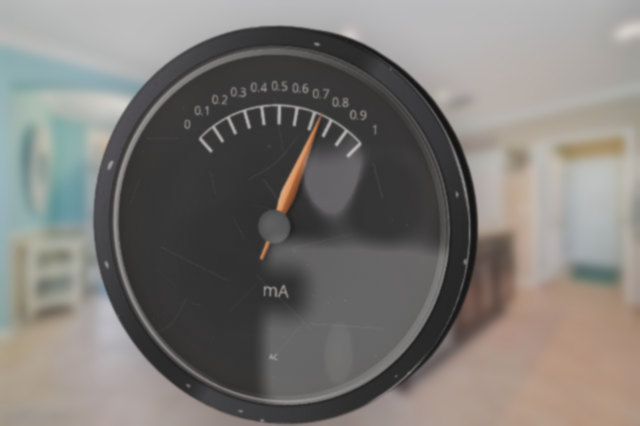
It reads **0.75** mA
